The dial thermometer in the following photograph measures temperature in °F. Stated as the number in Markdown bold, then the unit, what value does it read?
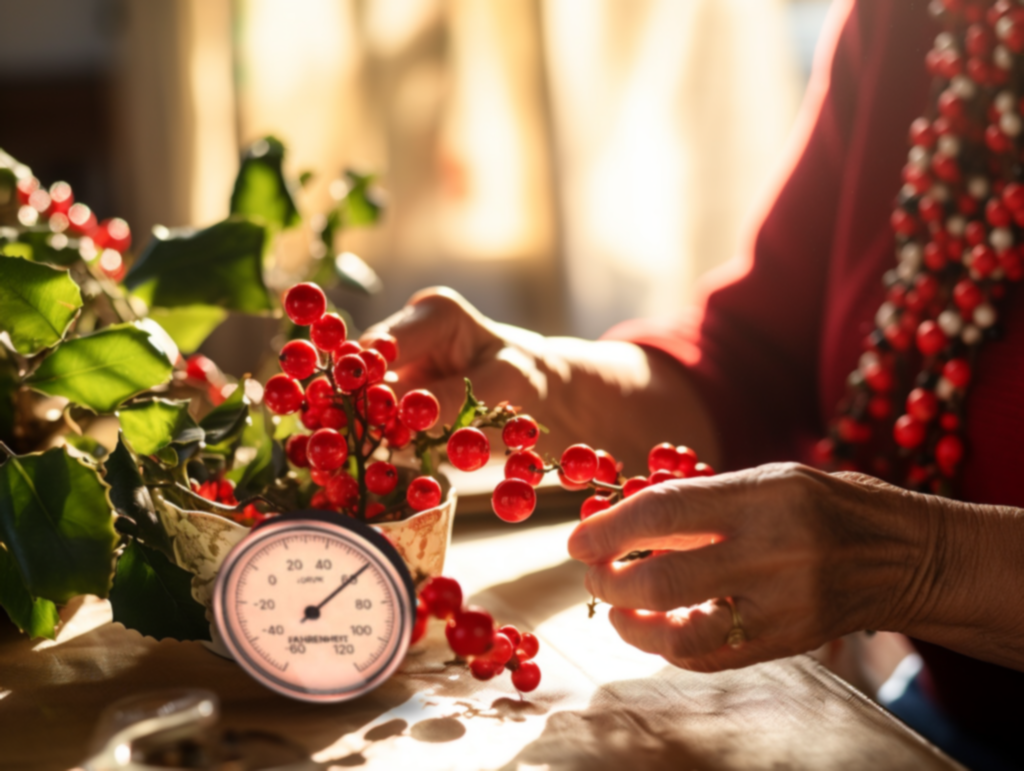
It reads **60** °F
